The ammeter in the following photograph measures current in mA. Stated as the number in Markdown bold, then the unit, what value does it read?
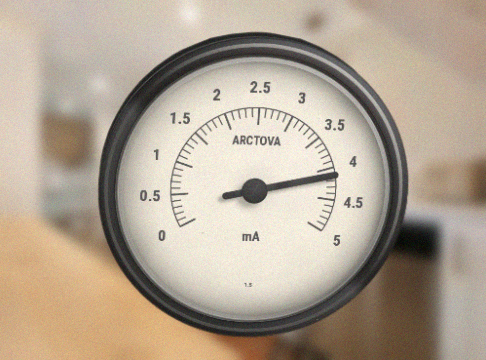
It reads **4.1** mA
